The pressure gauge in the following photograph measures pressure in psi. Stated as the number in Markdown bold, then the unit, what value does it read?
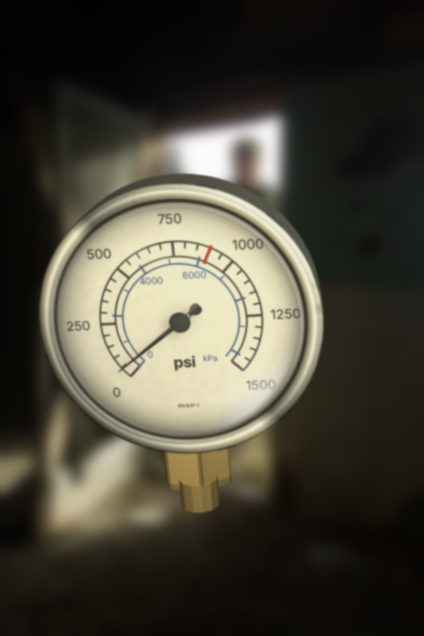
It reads **50** psi
